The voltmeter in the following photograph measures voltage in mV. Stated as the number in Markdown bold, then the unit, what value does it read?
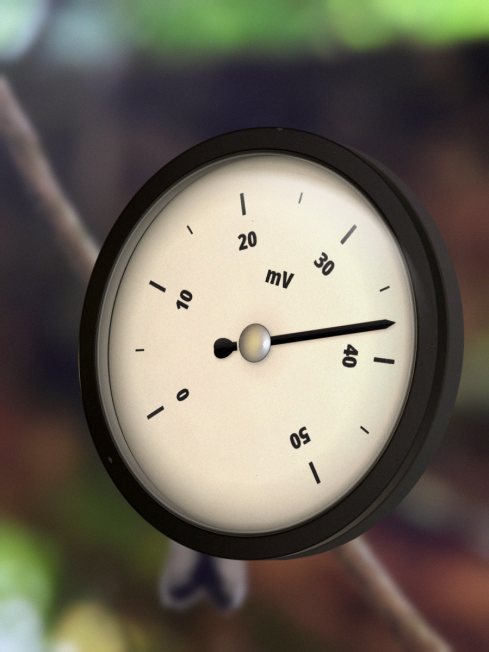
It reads **37.5** mV
